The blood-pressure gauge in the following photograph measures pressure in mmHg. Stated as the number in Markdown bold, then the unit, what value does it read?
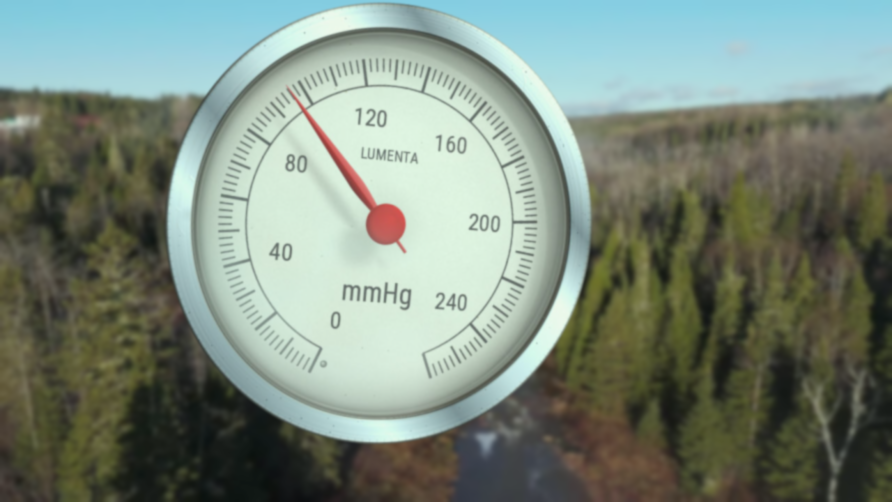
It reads **96** mmHg
